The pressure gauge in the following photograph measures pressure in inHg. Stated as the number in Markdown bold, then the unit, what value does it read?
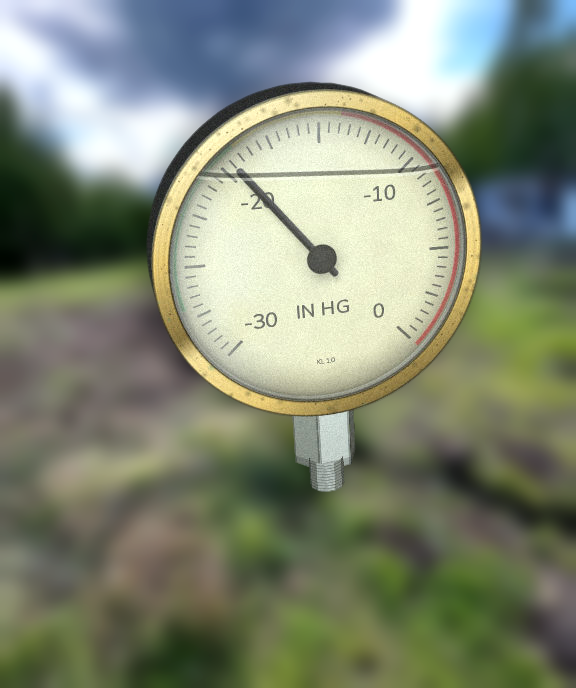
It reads **-19.5** inHg
